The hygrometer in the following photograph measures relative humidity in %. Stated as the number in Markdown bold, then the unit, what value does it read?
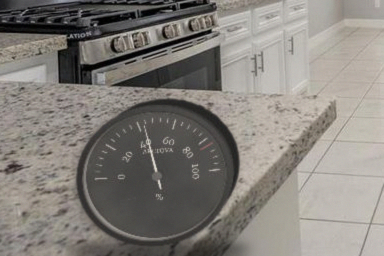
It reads **44** %
